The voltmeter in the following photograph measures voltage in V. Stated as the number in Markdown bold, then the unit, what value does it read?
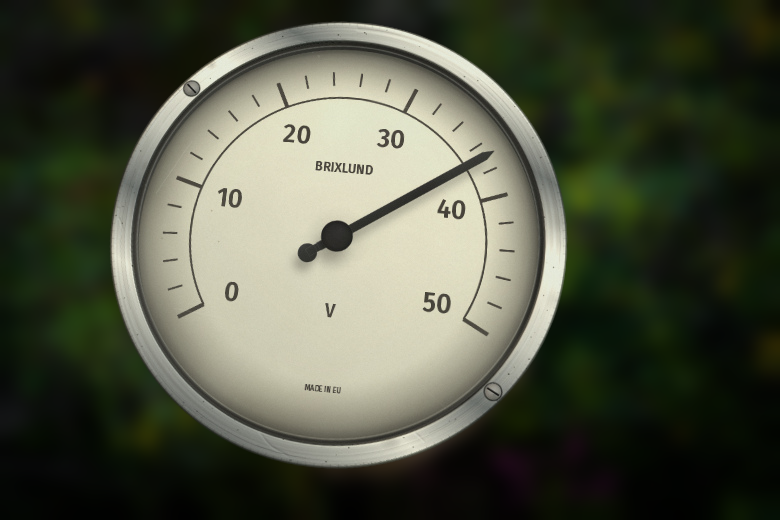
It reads **37** V
